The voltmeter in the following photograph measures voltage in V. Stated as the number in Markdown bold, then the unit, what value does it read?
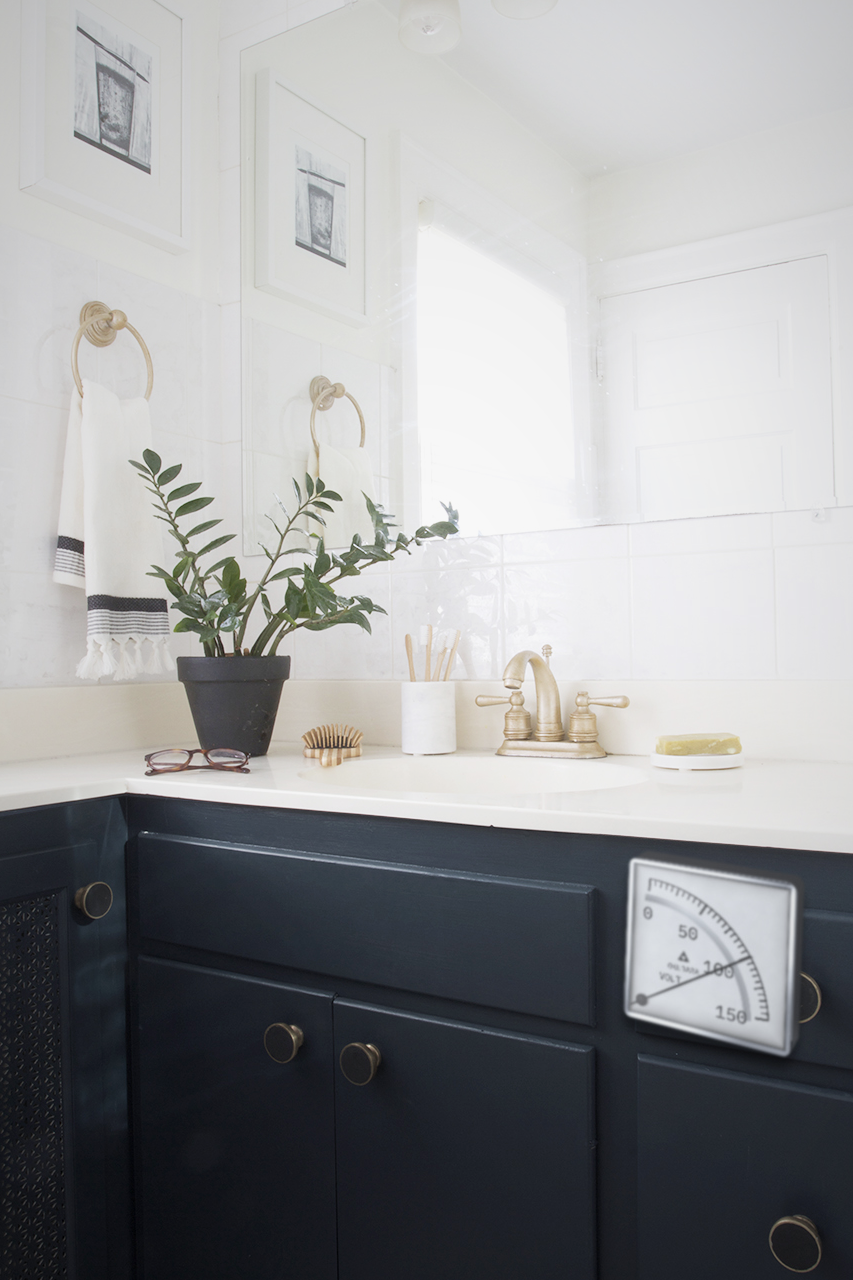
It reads **100** V
